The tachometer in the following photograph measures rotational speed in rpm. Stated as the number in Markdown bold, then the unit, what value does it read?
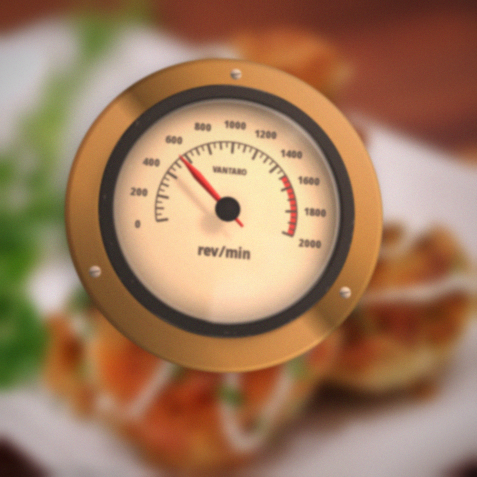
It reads **550** rpm
